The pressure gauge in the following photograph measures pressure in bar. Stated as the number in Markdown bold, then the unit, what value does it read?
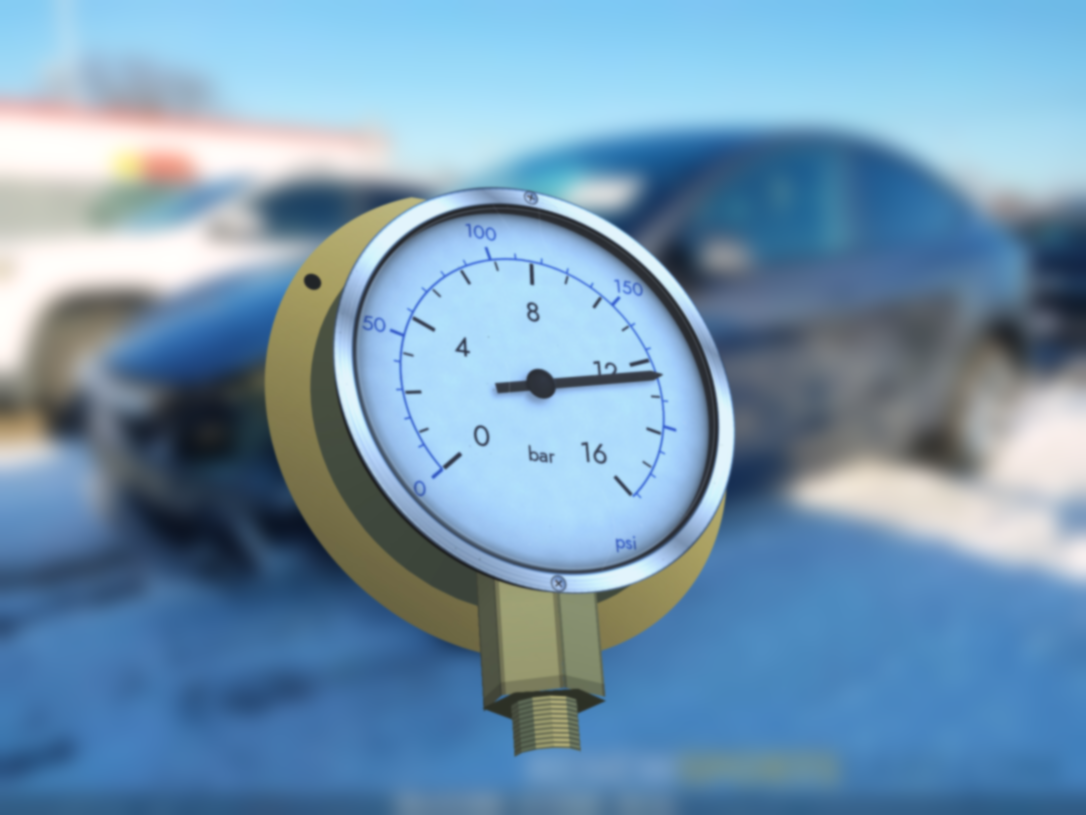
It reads **12.5** bar
